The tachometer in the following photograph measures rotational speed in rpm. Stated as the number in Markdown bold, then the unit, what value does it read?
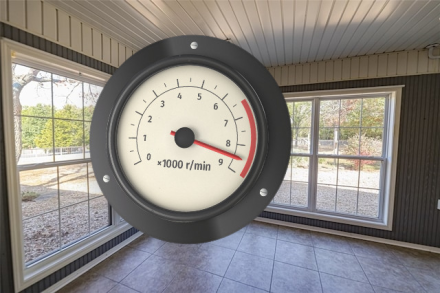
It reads **8500** rpm
